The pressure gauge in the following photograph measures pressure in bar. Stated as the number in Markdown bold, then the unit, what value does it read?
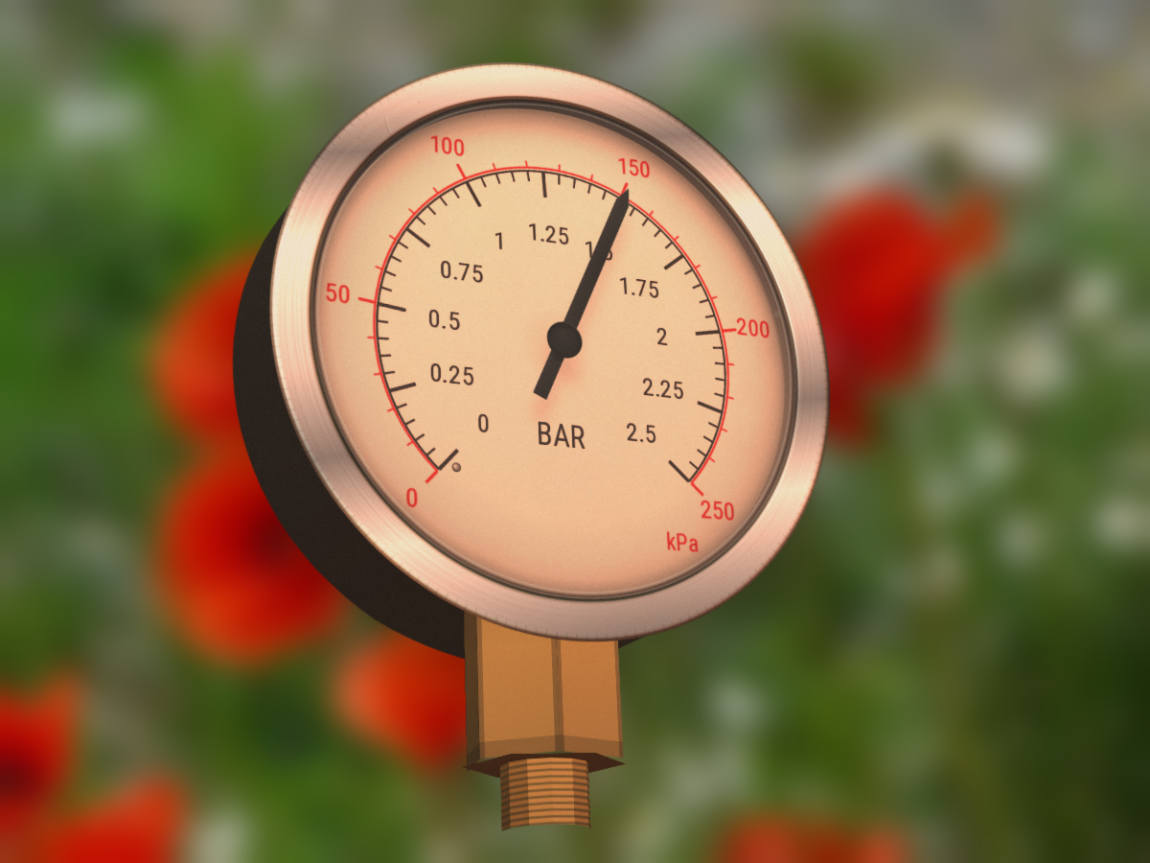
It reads **1.5** bar
